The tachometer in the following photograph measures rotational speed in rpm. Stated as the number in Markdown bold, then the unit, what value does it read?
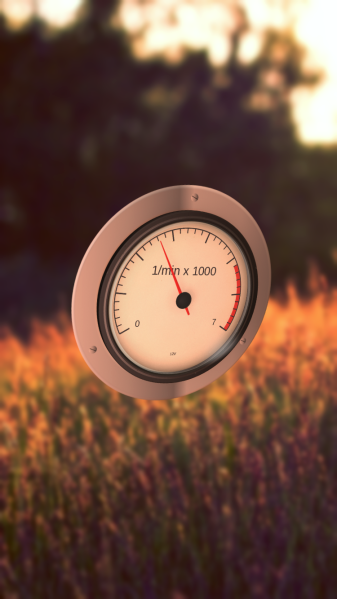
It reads **2600** rpm
